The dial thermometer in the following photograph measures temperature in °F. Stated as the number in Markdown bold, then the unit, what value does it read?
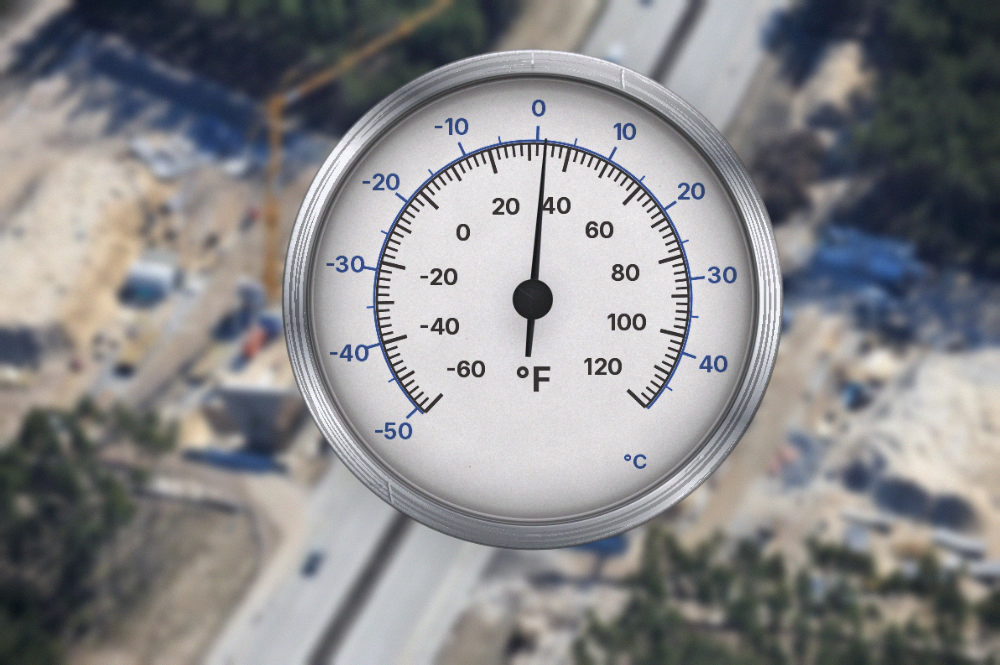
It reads **34** °F
